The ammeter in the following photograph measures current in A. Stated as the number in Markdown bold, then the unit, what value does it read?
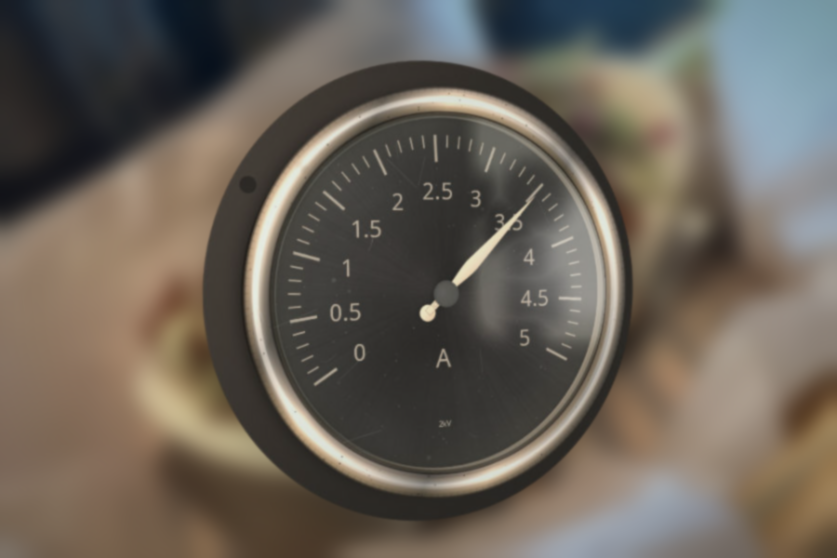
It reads **3.5** A
